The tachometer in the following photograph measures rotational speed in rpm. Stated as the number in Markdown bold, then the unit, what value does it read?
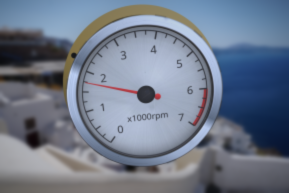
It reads **1750** rpm
